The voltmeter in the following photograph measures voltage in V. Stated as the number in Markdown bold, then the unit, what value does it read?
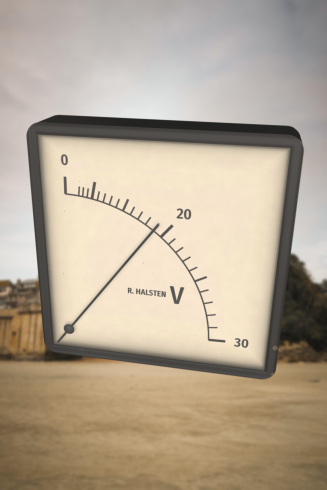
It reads **19** V
